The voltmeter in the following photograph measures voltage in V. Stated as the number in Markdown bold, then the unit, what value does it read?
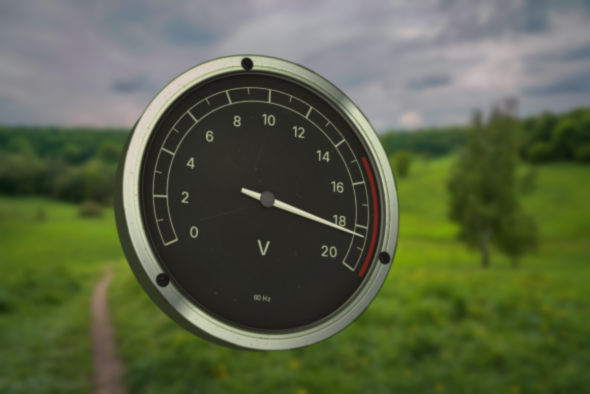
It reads **18.5** V
